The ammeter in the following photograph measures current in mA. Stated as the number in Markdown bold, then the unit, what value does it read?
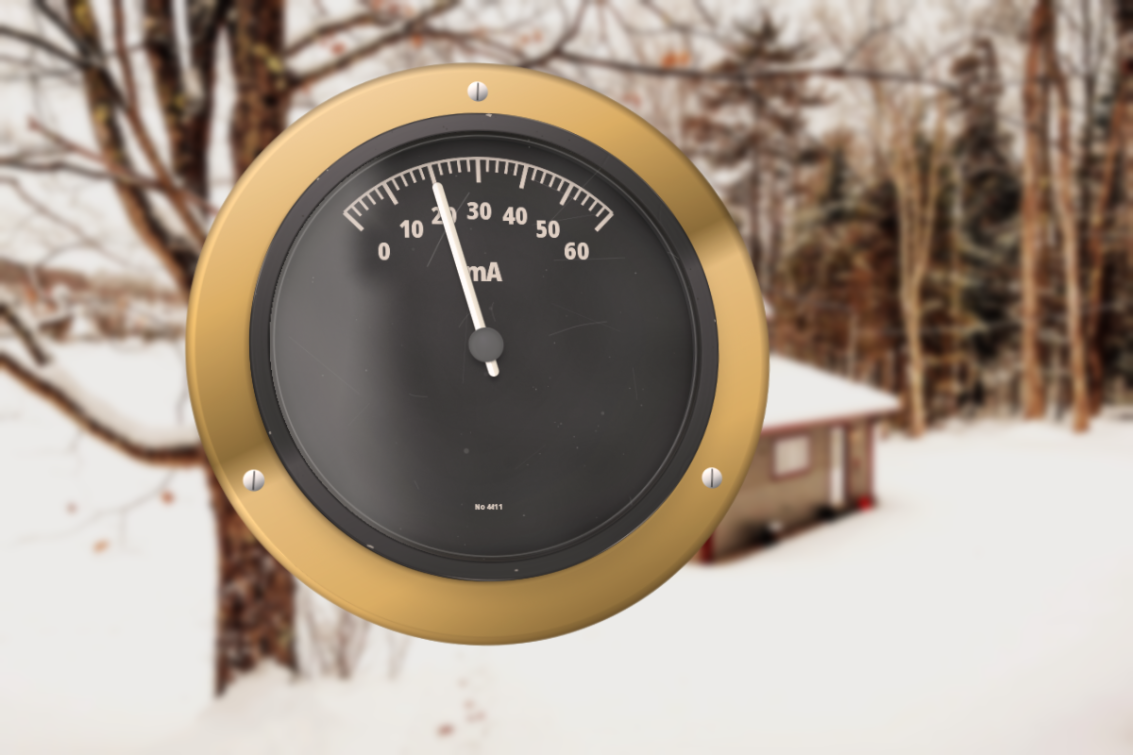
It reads **20** mA
